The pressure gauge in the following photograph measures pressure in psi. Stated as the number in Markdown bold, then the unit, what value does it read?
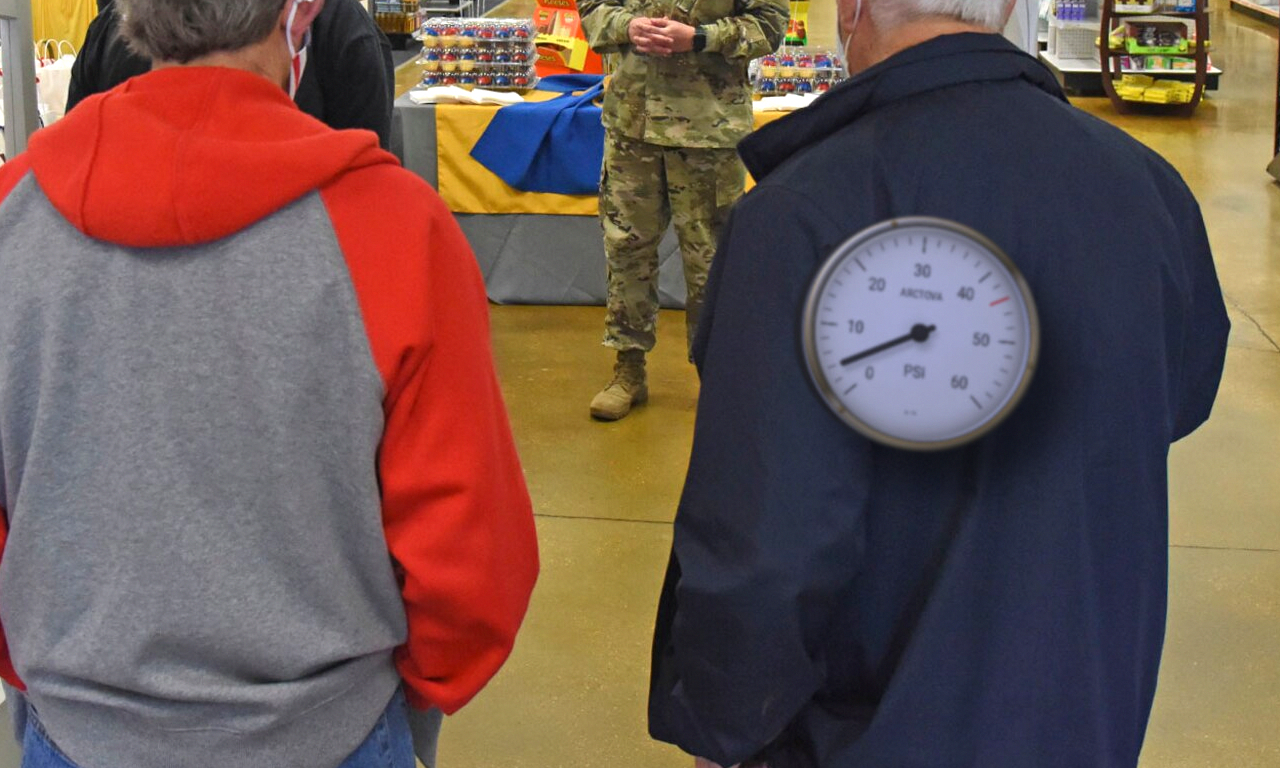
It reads **4** psi
